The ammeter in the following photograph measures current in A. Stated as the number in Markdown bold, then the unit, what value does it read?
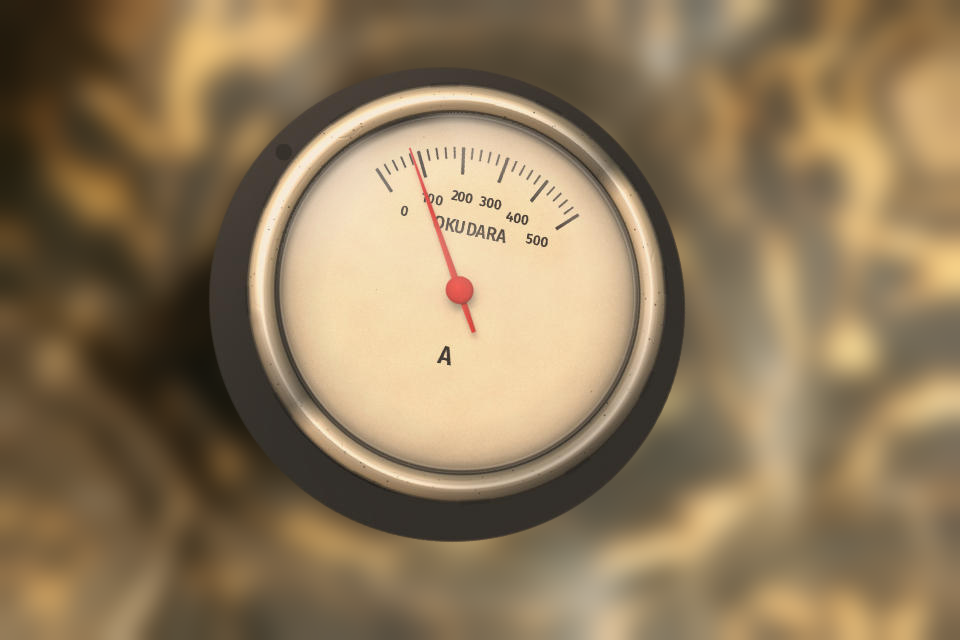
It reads **80** A
